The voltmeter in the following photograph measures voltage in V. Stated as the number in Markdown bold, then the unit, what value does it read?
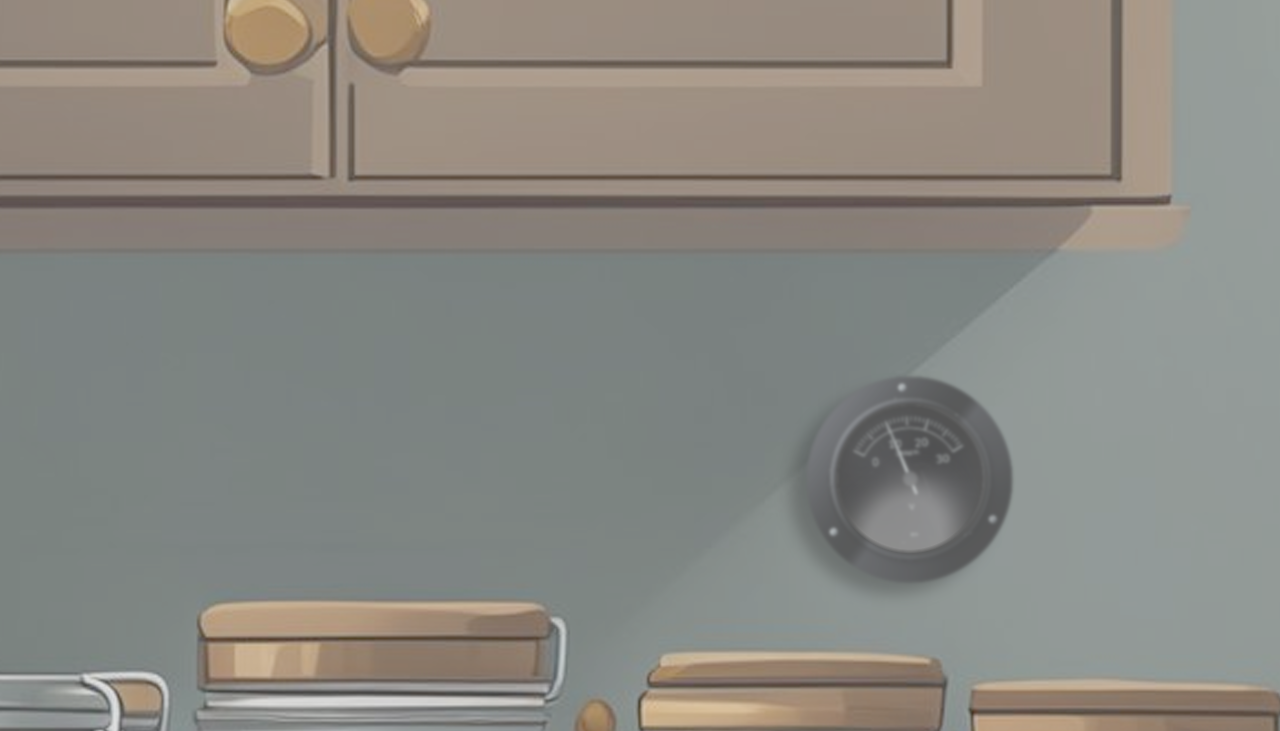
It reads **10** V
